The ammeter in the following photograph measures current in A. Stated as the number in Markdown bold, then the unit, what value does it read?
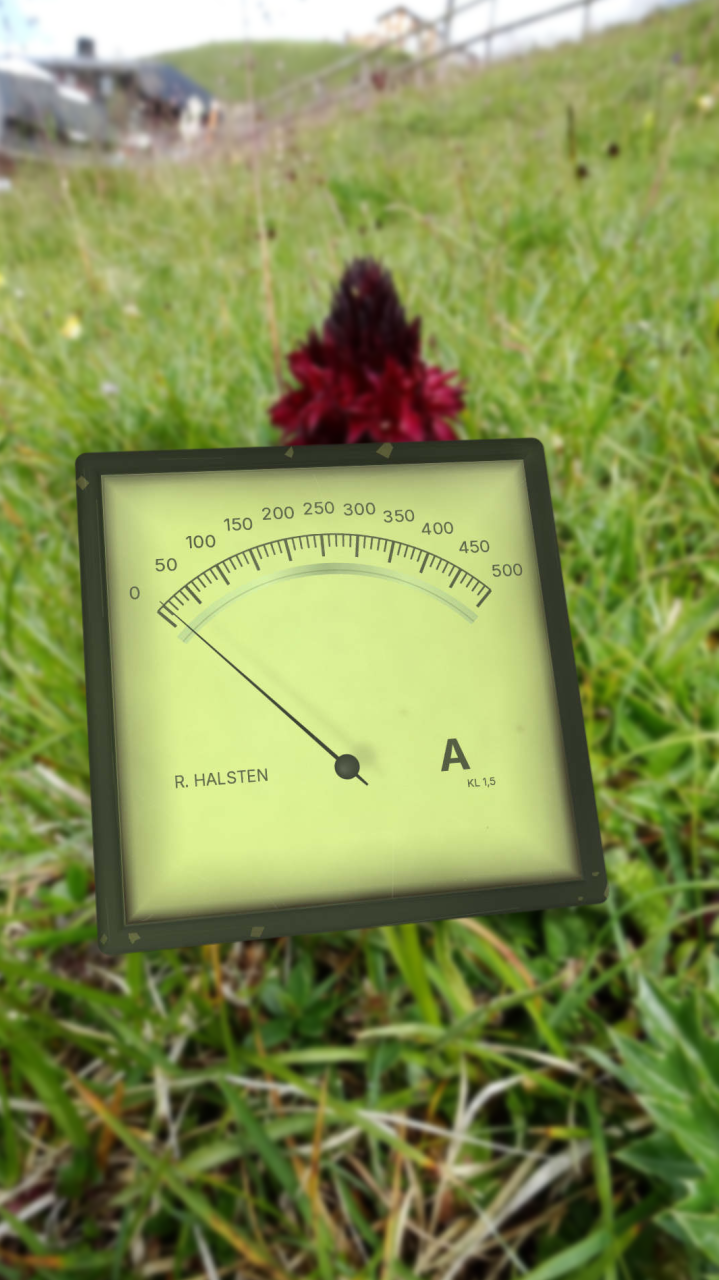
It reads **10** A
